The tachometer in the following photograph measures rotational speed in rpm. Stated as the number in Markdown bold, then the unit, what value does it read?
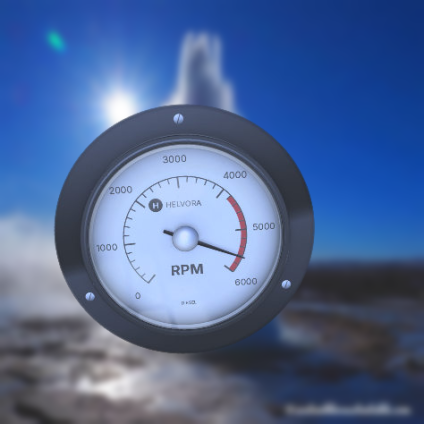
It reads **5600** rpm
